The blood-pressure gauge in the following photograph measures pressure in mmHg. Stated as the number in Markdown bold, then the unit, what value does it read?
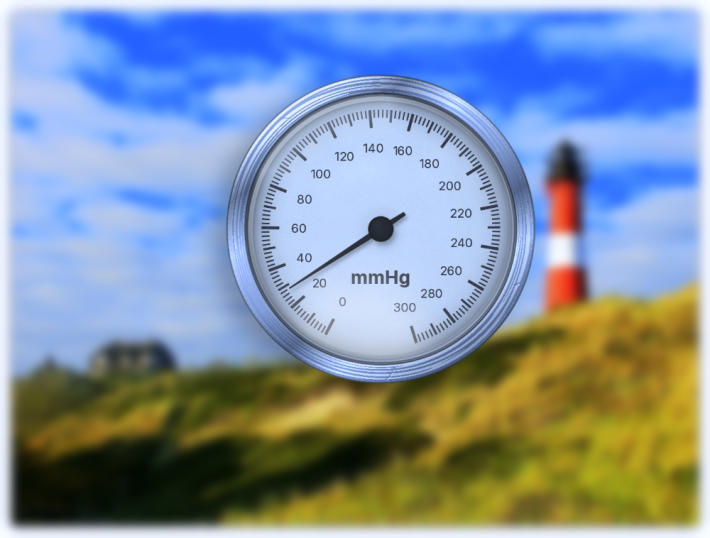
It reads **28** mmHg
